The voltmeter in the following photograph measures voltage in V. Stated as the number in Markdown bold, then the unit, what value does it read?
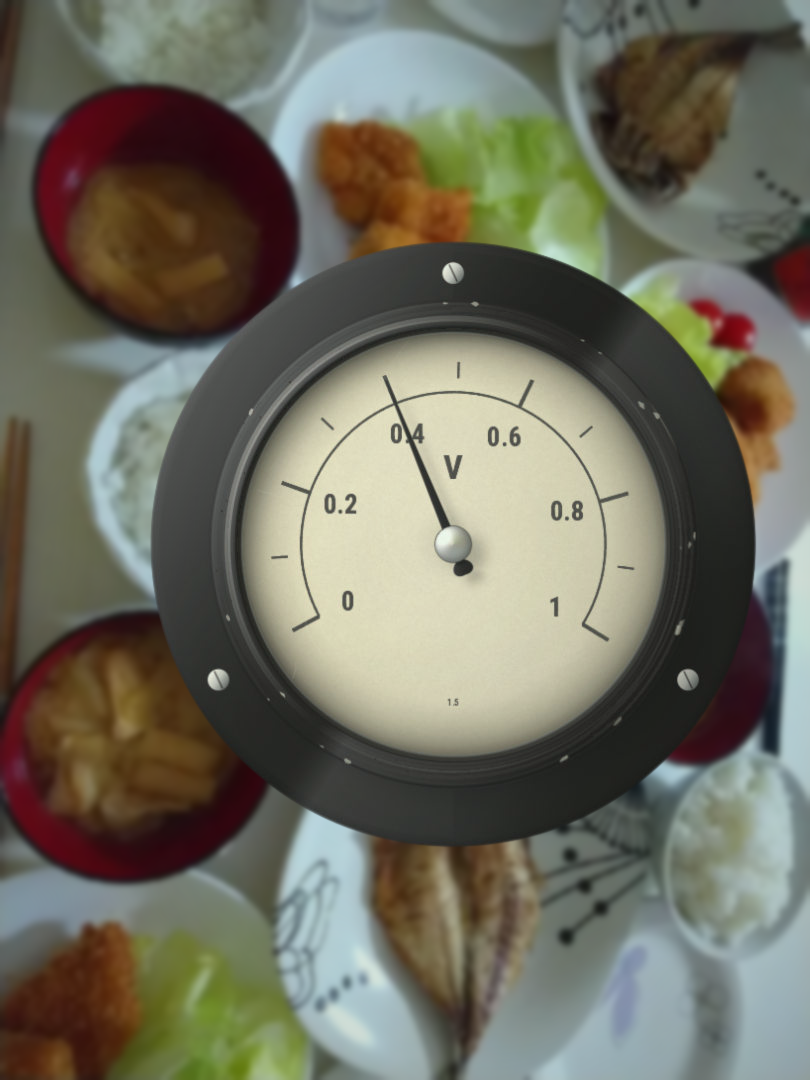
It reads **0.4** V
